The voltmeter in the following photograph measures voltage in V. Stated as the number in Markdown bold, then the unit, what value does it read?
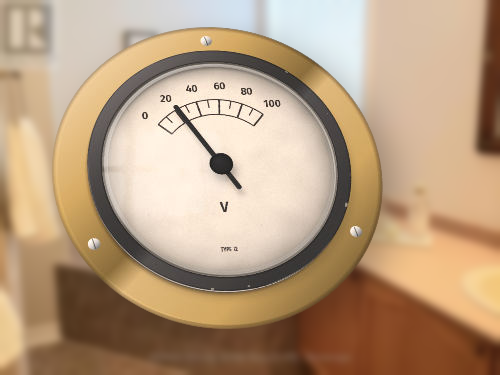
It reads **20** V
